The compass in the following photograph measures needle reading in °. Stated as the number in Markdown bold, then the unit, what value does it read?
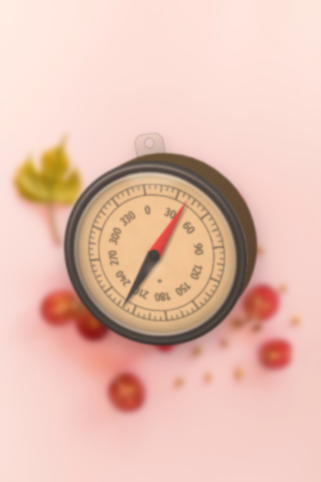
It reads **40** °
